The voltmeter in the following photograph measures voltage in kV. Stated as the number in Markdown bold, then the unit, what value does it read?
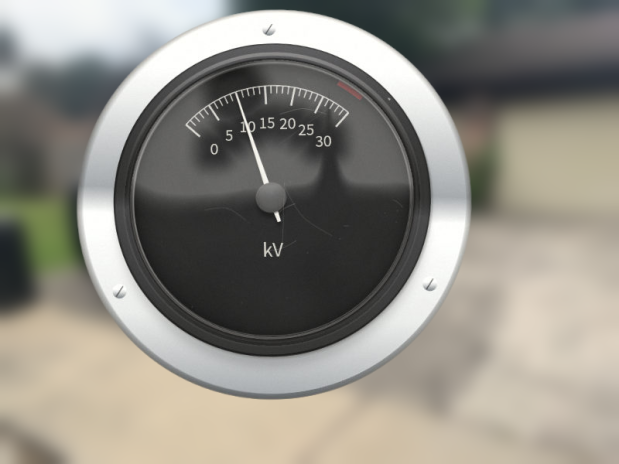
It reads **10** kV
